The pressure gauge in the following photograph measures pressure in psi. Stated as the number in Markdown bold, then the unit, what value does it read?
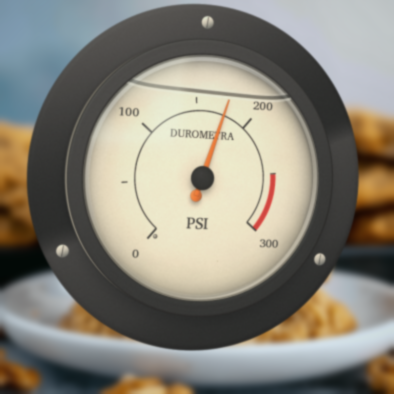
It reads **175** psi
